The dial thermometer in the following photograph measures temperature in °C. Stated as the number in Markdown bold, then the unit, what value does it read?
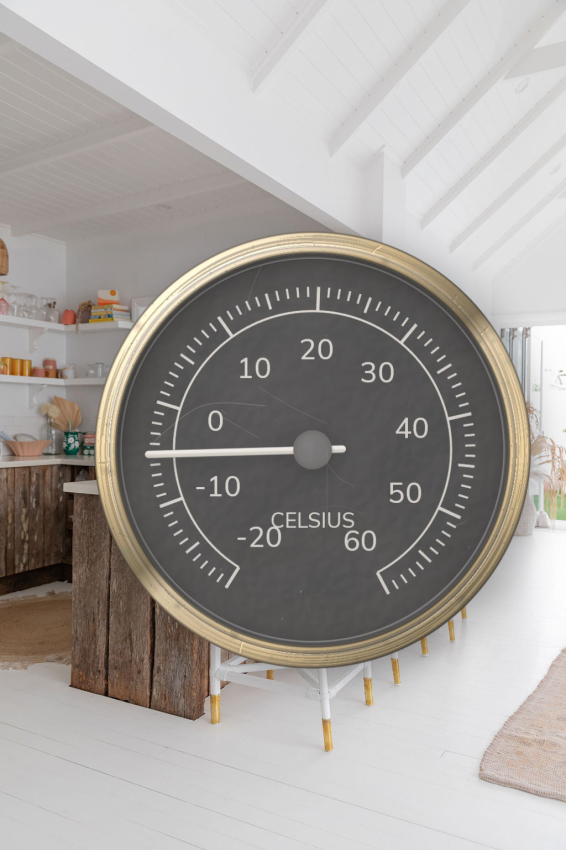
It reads **-5** °C
